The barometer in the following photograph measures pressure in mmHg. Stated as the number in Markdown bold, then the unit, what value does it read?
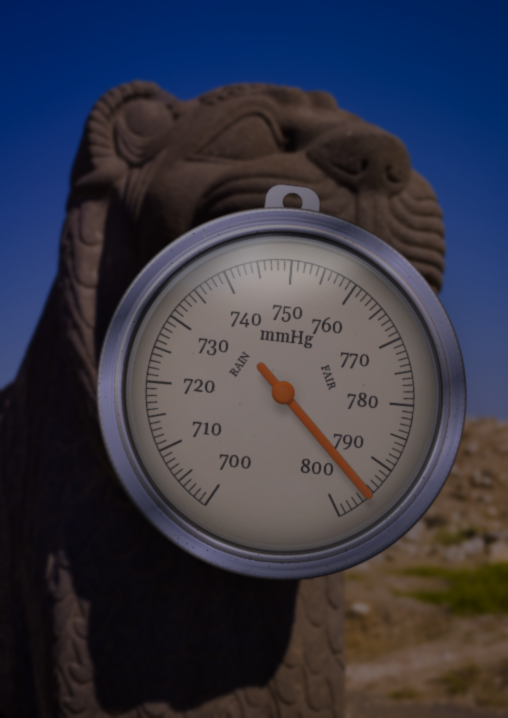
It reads **795** mmHg
